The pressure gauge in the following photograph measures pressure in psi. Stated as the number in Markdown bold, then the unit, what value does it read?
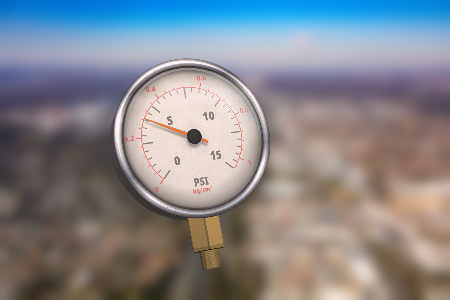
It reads **4** psi
